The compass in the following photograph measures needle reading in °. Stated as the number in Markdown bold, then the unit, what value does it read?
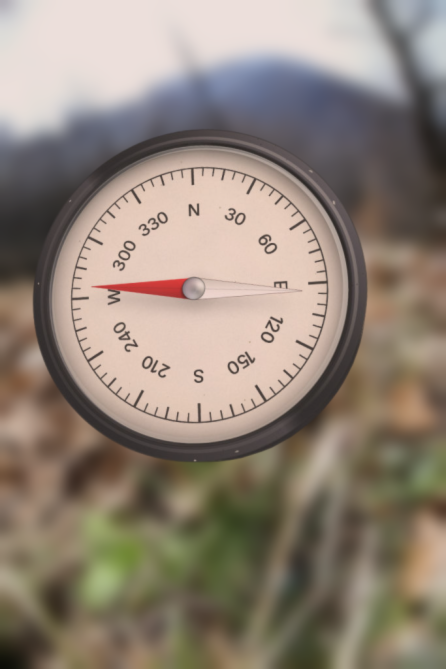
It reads **275** °
